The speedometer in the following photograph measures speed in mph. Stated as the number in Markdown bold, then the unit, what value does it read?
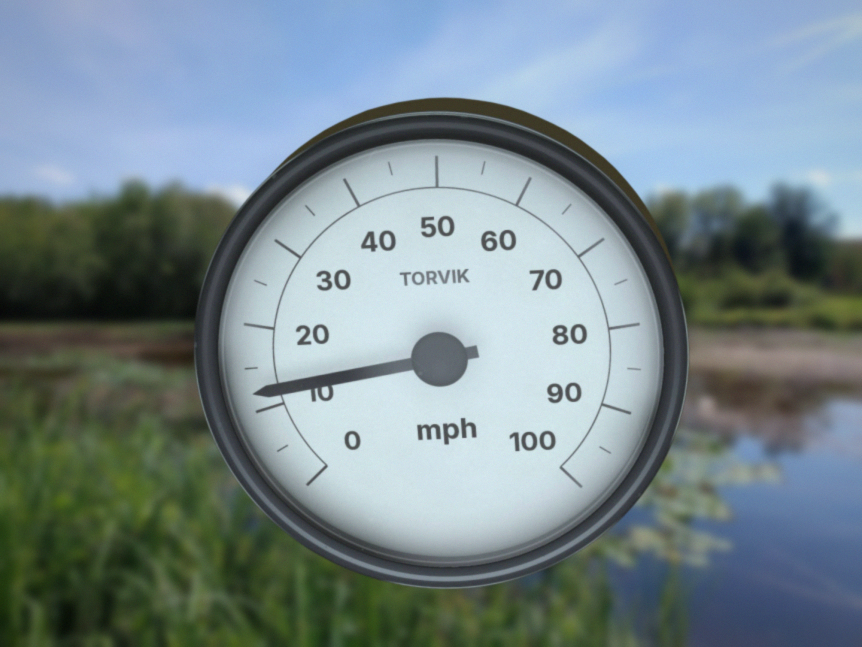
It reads **12.5** mph
